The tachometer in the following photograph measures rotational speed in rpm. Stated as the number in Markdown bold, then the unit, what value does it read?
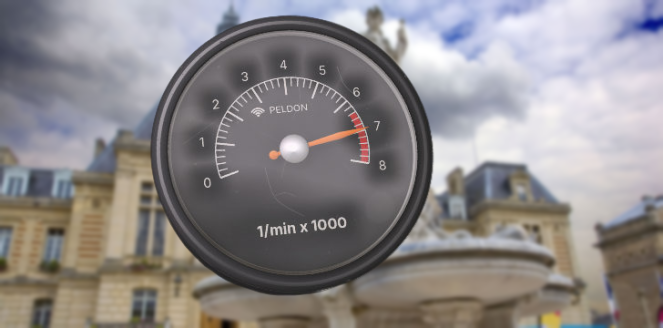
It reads **7000** rpm
